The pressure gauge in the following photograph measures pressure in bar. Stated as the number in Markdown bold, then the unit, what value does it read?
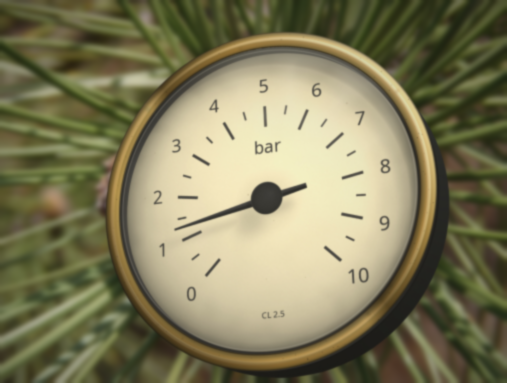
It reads **1.25** bar
